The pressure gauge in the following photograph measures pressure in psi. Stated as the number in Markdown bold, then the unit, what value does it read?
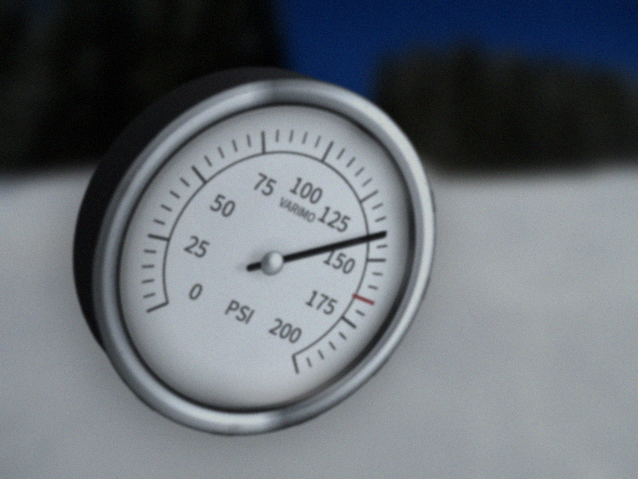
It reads **140** psi
